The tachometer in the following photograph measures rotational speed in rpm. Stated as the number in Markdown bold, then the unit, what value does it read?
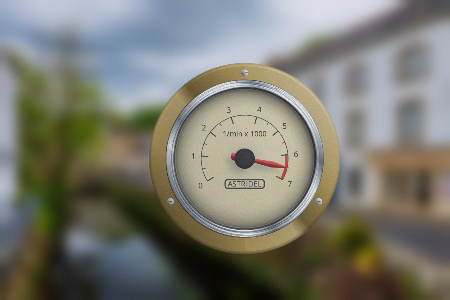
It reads **6500** rpm
